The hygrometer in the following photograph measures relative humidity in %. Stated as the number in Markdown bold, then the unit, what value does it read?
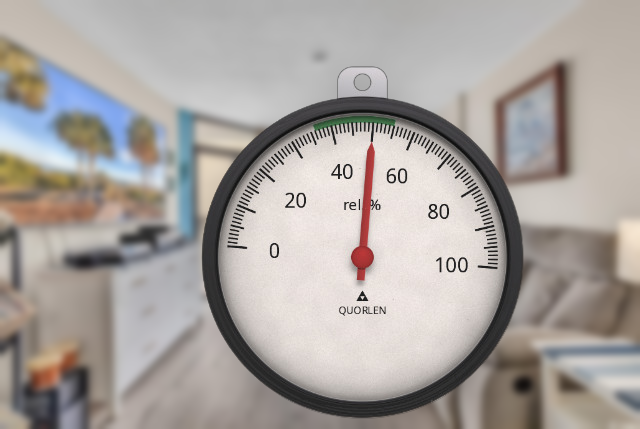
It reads **50** %
